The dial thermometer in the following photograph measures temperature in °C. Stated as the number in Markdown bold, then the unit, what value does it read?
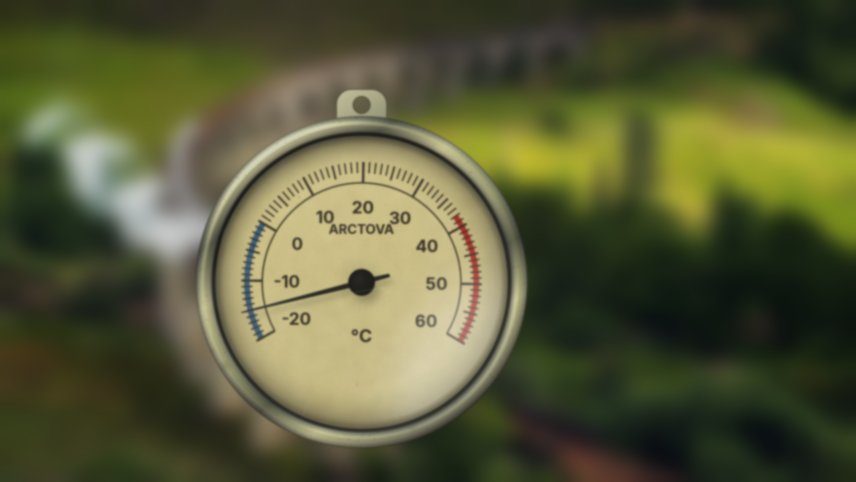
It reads **-15** °C
